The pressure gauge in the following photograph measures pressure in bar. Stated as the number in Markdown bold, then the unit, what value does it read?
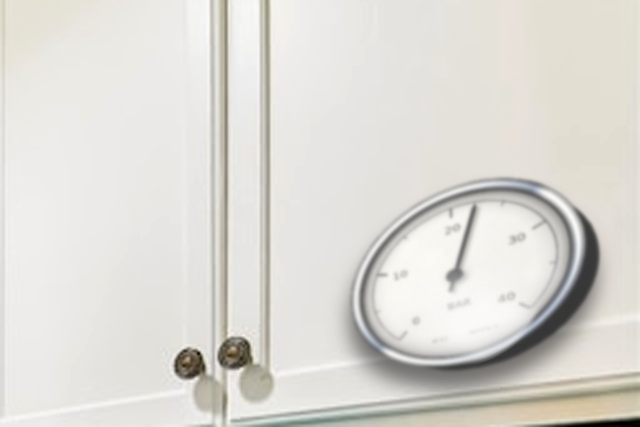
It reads **22.5** bar
